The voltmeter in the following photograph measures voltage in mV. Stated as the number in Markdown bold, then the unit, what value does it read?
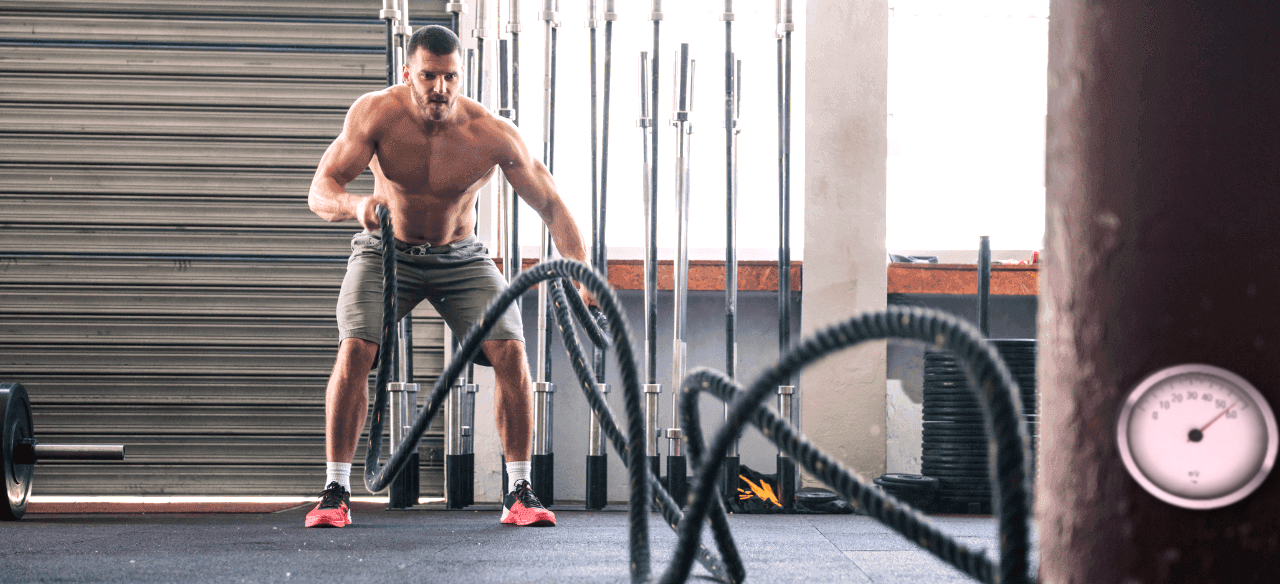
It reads **55** mV
